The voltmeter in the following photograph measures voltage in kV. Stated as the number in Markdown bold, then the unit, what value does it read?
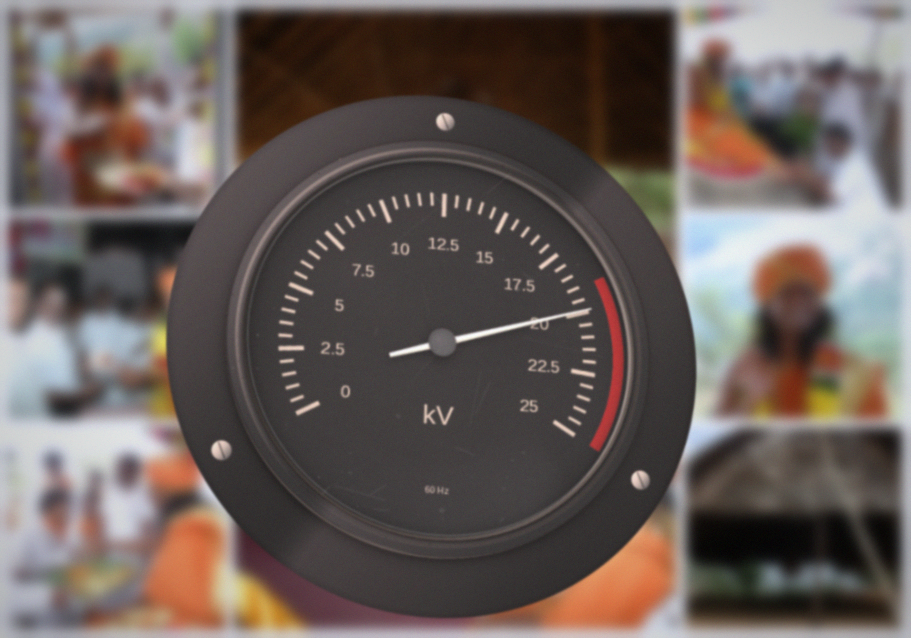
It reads **20** kV
